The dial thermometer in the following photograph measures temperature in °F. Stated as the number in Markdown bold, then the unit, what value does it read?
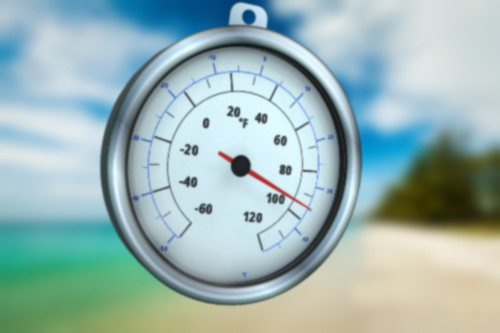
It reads **95** °F
